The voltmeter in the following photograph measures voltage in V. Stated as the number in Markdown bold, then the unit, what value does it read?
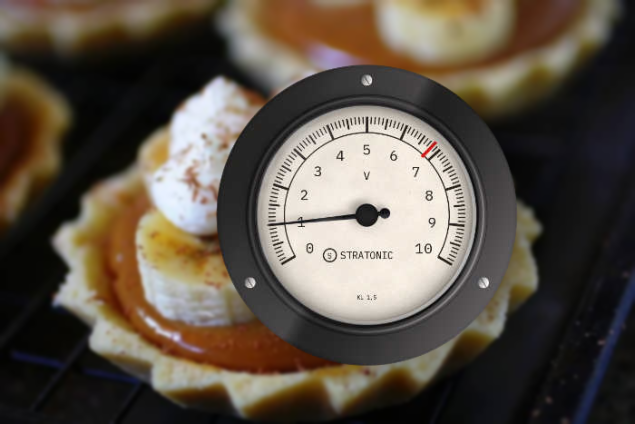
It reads **1** V
